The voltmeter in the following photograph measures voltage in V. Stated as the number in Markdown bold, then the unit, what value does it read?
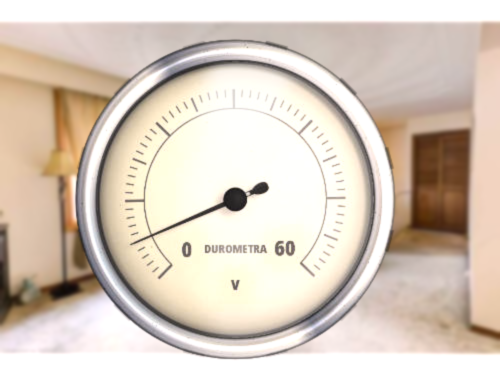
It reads **5** V
